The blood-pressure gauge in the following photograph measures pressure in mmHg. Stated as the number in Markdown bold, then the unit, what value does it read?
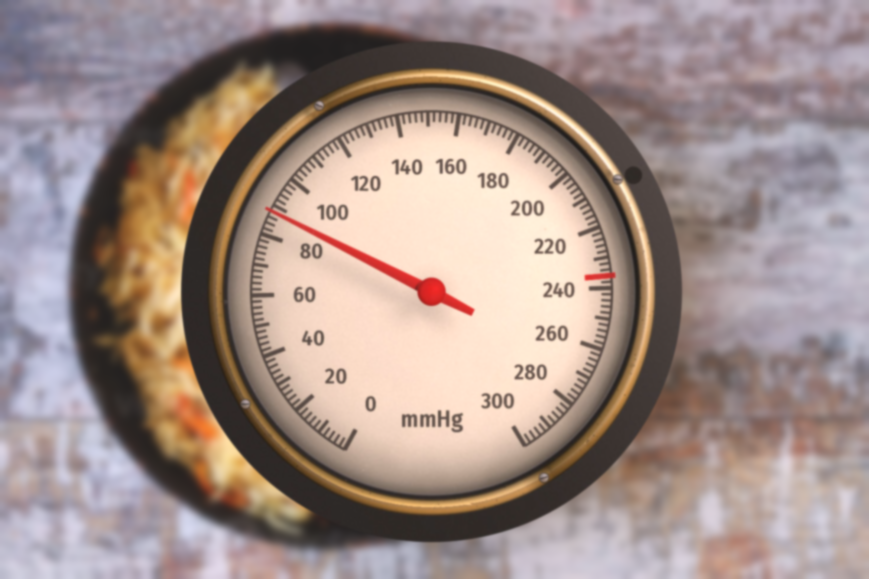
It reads **88** mmHg
